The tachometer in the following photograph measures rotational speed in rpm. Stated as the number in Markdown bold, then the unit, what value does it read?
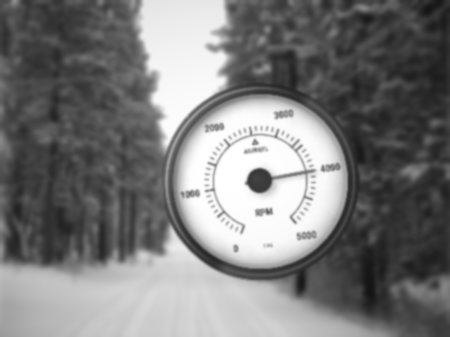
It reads **4000** rpm
